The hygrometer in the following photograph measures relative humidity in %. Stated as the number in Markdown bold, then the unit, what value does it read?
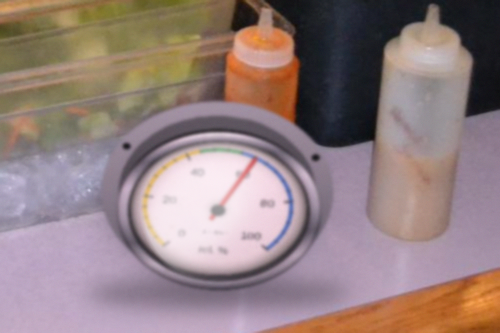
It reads **60** %
